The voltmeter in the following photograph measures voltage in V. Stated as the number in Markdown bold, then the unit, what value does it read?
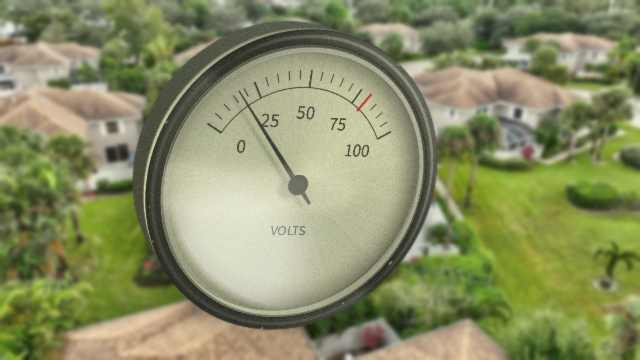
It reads **17.5** V
